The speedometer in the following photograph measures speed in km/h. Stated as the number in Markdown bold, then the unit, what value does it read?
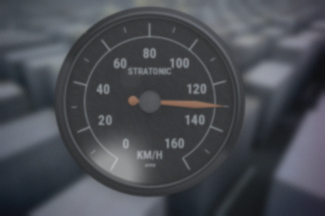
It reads **130** km/h
